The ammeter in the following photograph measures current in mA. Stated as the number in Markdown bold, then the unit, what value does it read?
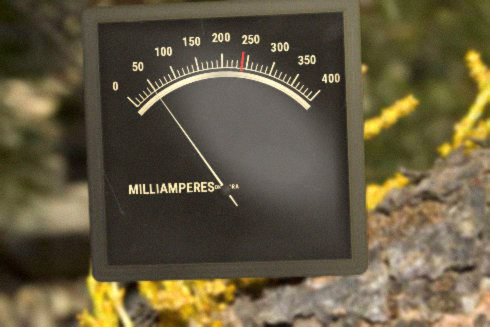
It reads **50** mA
